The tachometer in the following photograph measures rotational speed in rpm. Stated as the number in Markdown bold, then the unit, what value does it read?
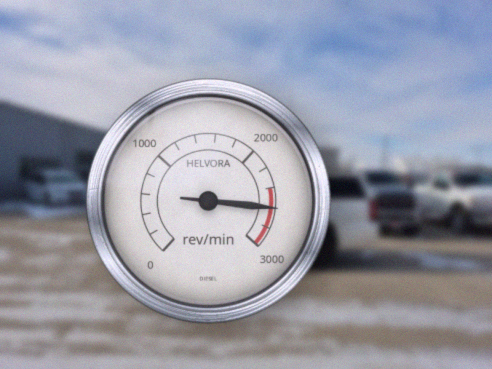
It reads **2600** rpm
